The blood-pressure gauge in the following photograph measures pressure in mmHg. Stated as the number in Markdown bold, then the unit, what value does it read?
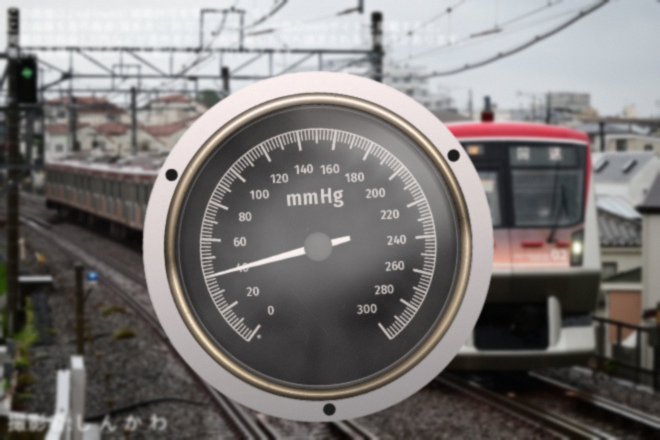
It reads **40** mmHg
